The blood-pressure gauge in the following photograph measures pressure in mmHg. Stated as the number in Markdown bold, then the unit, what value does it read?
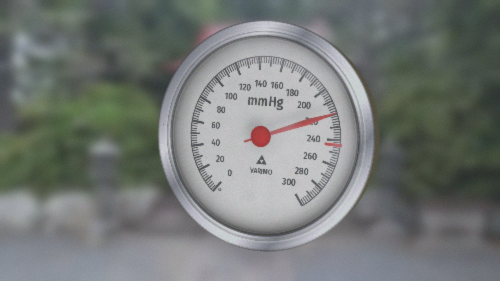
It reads **220** mmHg
